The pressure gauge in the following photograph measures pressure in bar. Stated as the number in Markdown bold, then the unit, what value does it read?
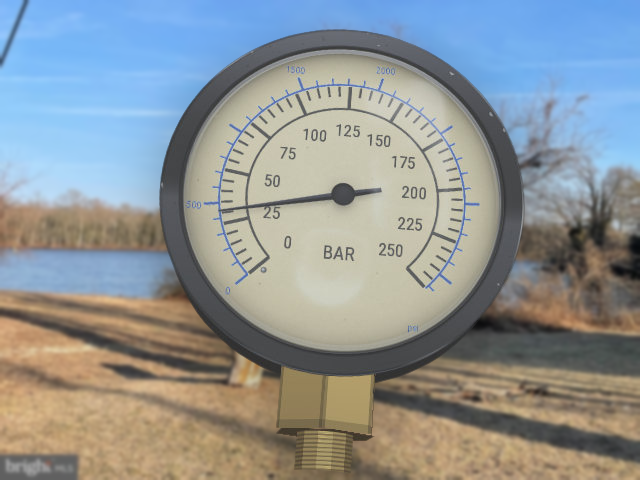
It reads **30** bar
